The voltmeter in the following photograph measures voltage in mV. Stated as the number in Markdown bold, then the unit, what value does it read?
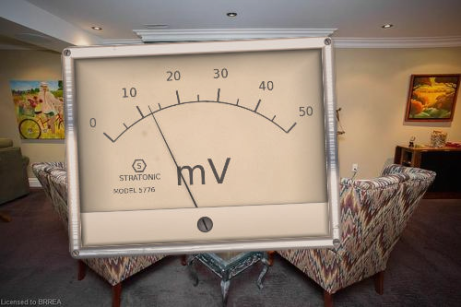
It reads **12.5** mV
